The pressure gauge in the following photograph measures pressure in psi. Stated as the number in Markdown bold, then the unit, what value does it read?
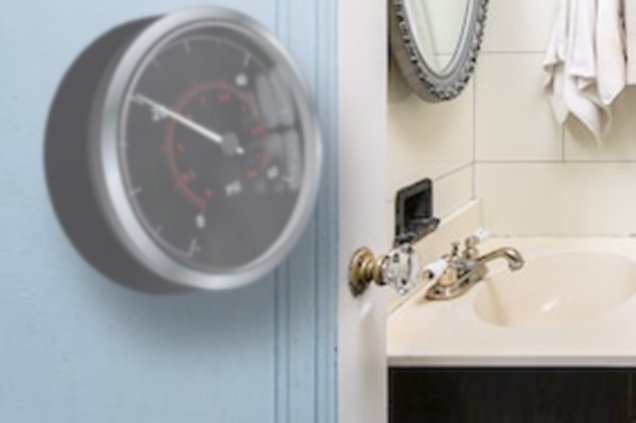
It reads **20** psi
